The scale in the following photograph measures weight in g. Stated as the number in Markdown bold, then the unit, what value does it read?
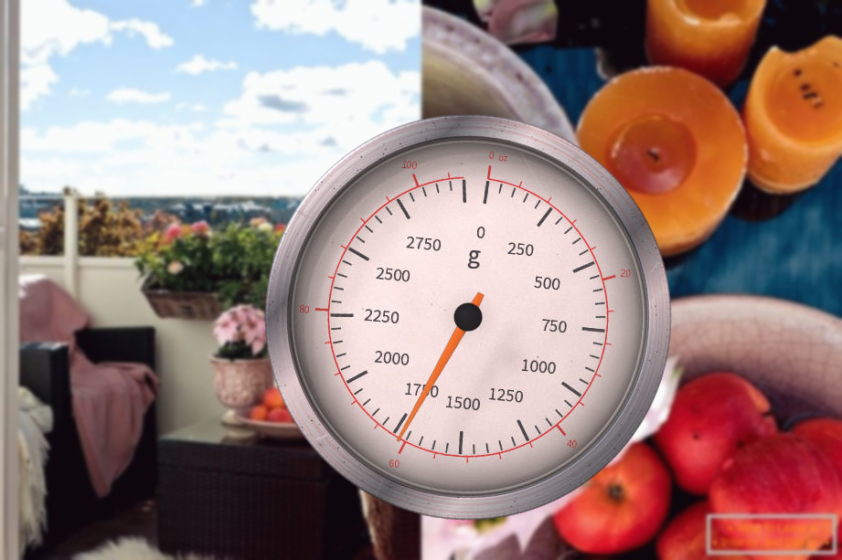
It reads **1725** g
